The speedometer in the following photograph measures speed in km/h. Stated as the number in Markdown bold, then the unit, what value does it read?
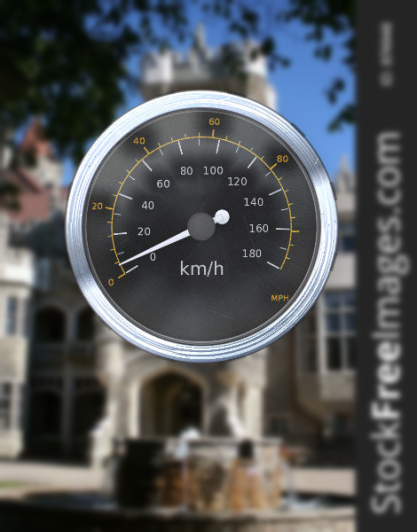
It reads **5** km/h
